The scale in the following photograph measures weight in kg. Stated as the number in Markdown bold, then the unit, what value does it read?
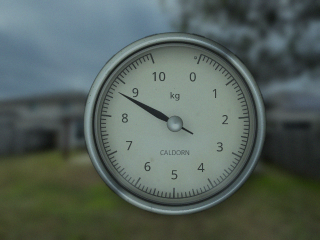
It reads **8.7** kg
